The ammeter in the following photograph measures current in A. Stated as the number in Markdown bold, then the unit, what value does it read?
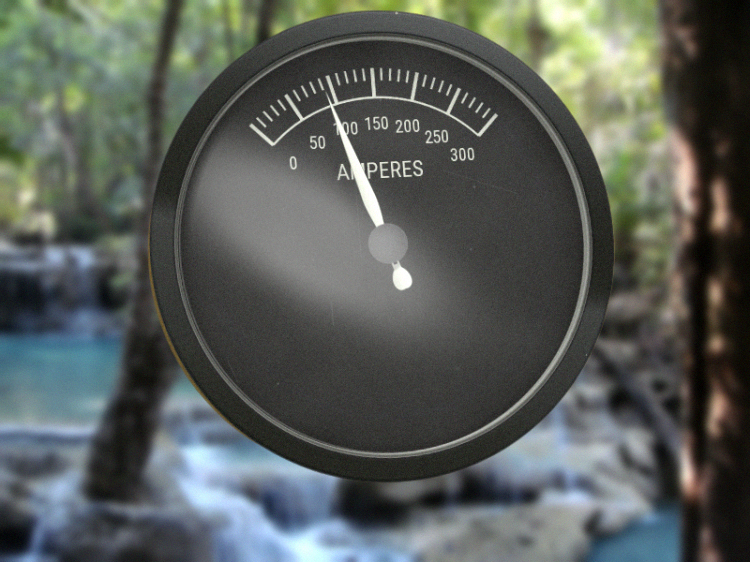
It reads **90** A
